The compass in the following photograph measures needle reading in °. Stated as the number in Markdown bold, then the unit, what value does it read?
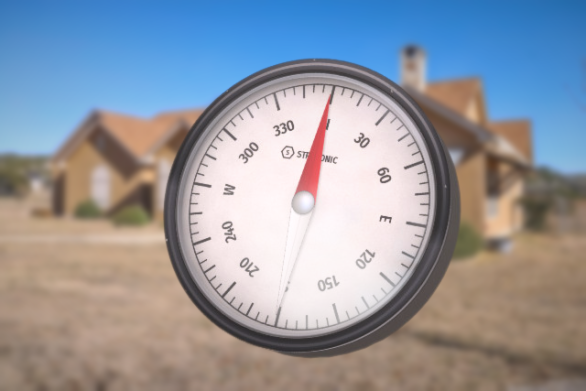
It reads **0** °
